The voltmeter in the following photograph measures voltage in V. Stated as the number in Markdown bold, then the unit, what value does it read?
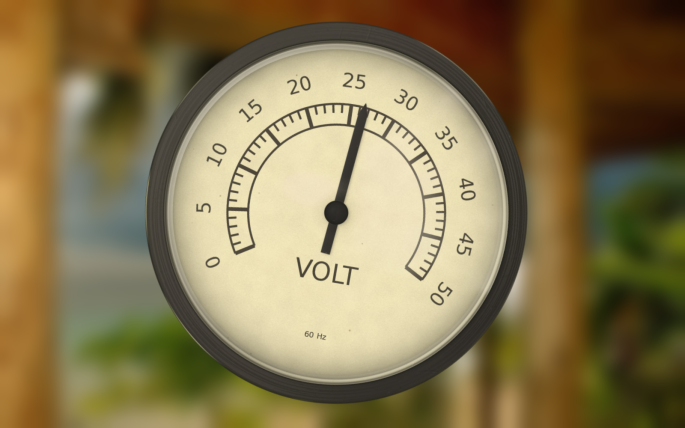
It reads **26.5** V
